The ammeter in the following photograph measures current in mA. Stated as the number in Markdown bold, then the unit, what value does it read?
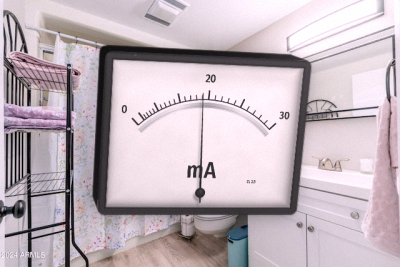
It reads **19** mA
